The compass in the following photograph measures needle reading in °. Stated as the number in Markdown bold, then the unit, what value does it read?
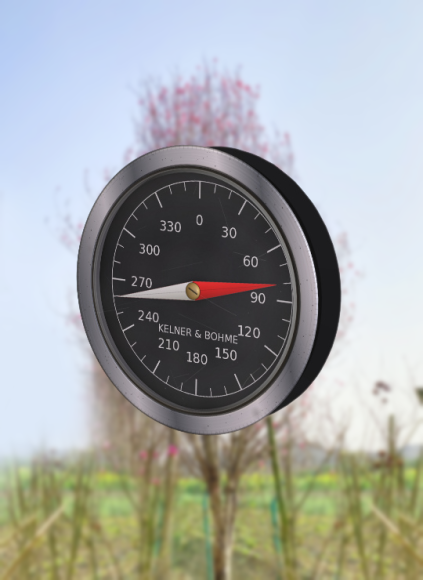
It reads **80** °
